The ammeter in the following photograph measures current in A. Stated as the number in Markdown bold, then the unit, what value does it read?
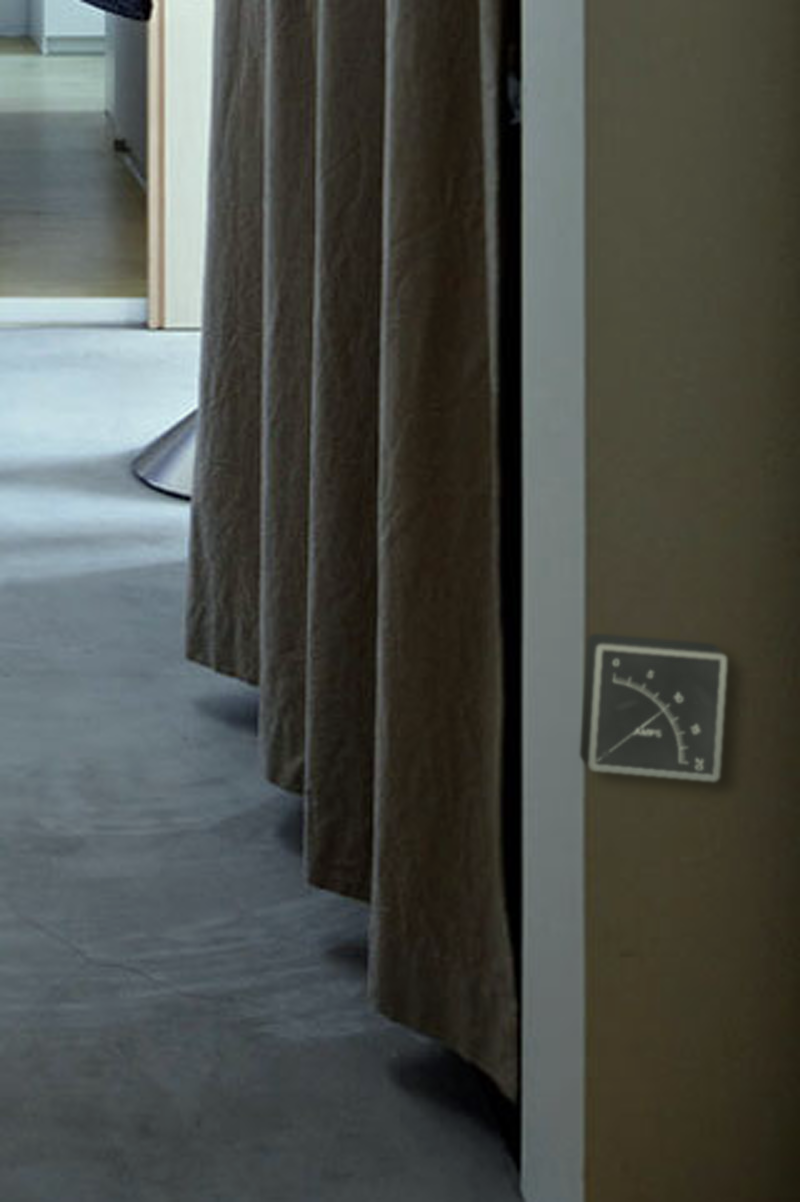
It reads **10** A
